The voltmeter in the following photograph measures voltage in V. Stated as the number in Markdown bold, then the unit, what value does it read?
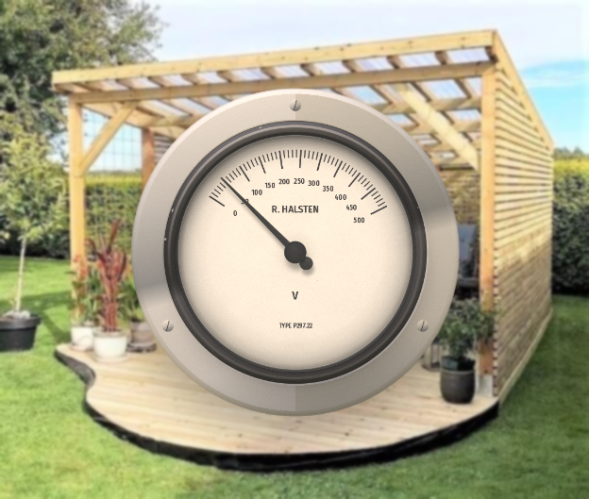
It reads **50** V
